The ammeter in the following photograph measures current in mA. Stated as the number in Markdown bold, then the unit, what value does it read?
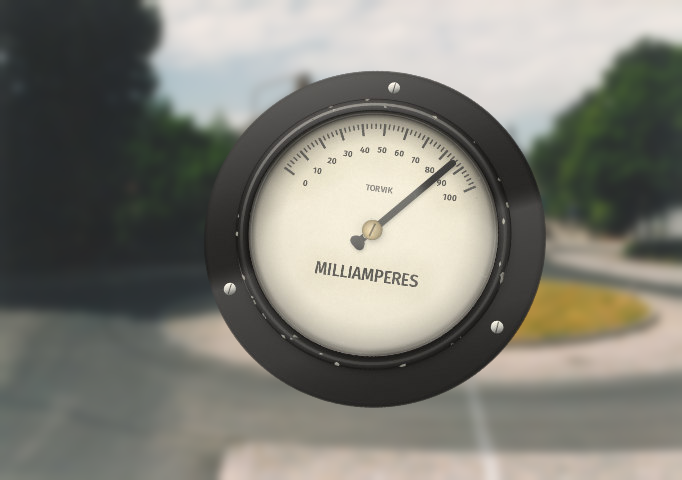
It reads **86** mA
